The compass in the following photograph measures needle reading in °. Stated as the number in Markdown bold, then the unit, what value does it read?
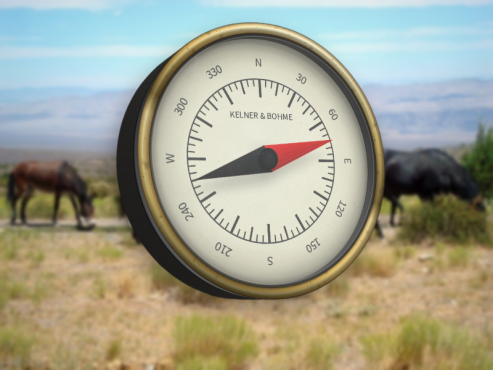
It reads **75** °
